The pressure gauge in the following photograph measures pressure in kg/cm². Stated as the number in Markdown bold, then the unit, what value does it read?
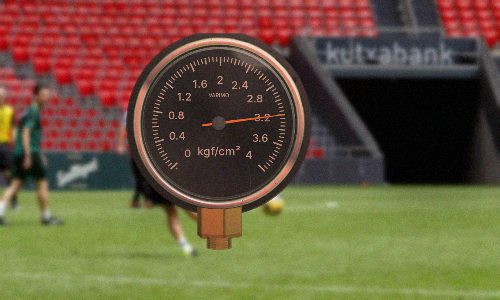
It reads **3.2** kg/cm²
